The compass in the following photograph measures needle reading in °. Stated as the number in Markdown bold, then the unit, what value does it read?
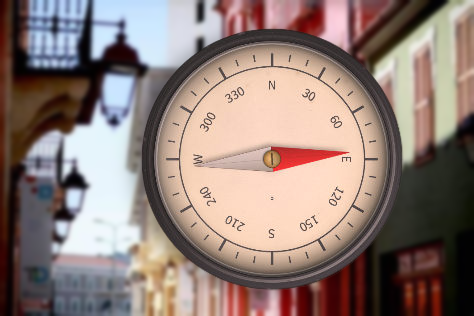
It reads **85** °
